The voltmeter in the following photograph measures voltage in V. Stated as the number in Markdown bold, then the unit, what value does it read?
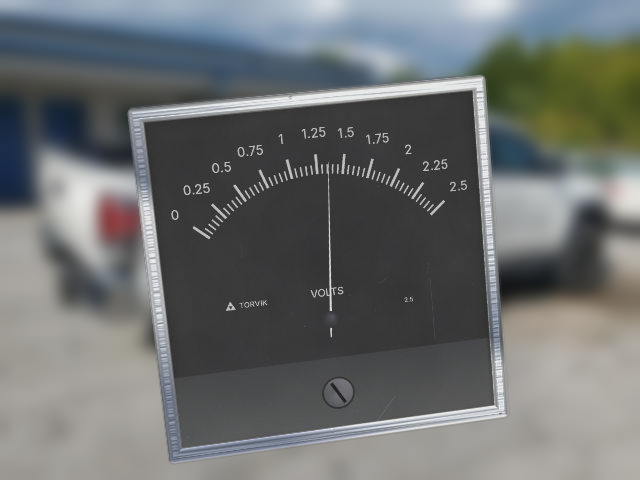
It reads **1.35** V
